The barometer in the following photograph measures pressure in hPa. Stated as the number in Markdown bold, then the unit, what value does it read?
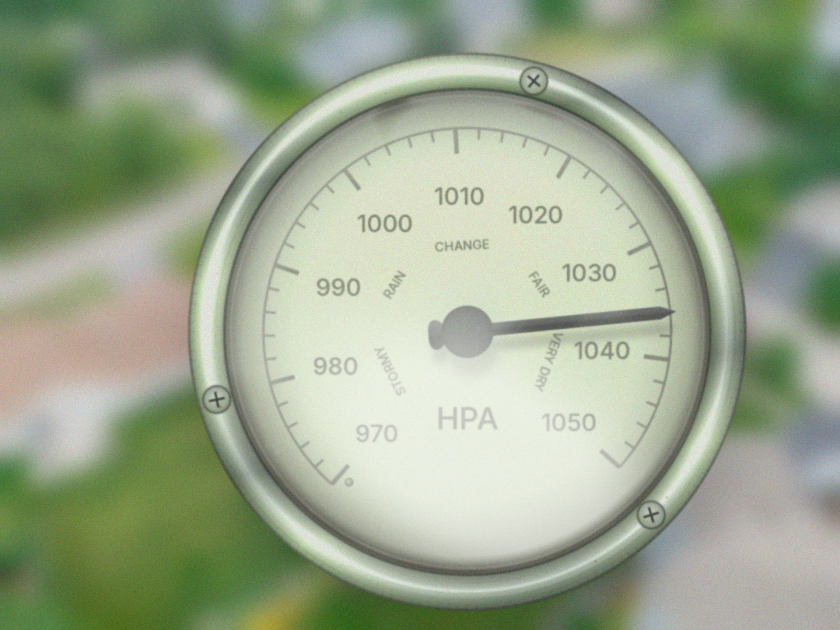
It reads **1036** hPa
